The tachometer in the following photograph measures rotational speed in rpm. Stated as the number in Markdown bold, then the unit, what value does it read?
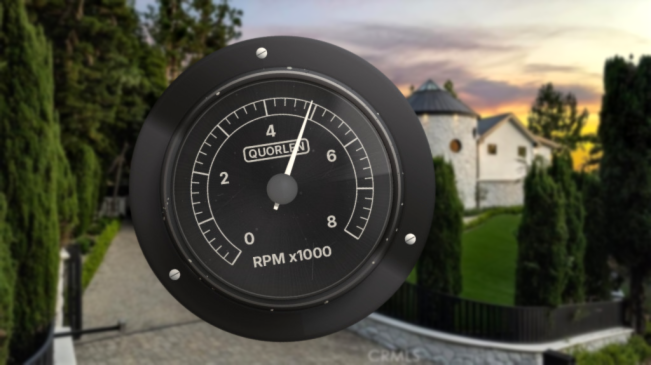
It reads **4900** rpm
